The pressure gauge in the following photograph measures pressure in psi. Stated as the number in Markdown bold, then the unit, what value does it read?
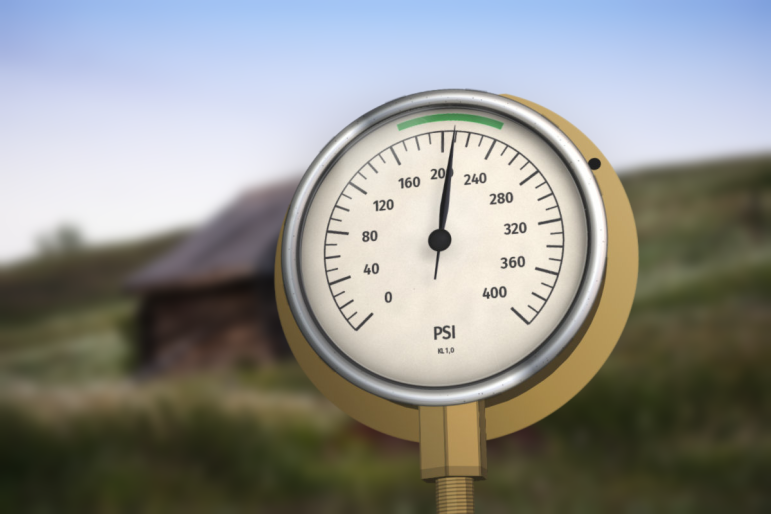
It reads **210** psi
